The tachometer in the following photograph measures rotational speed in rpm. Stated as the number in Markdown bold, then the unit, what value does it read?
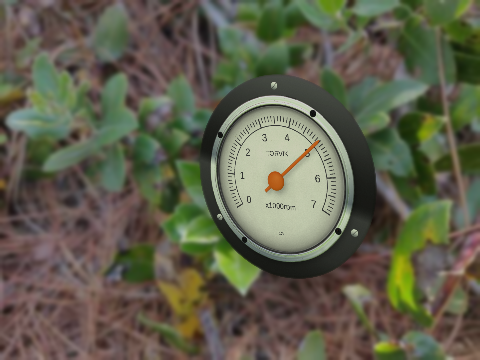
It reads **5000** rpm
